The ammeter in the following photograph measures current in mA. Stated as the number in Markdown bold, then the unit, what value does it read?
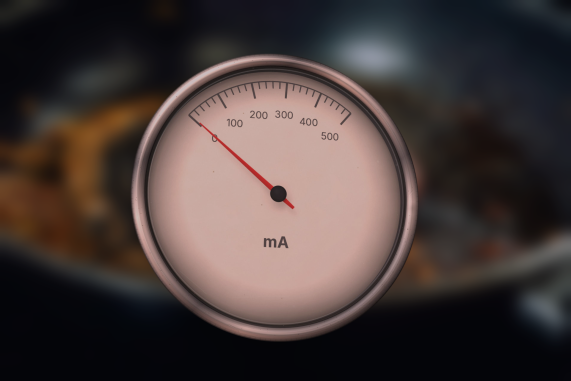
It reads **0** mA
